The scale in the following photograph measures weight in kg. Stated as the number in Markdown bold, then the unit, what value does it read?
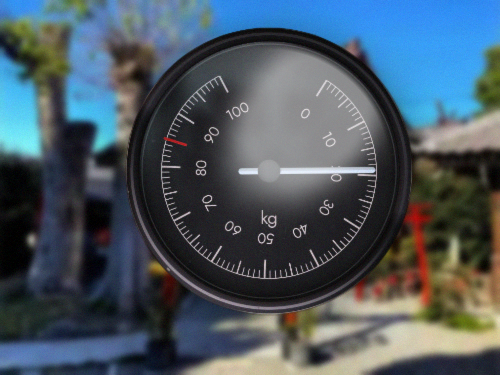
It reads **19** kg
